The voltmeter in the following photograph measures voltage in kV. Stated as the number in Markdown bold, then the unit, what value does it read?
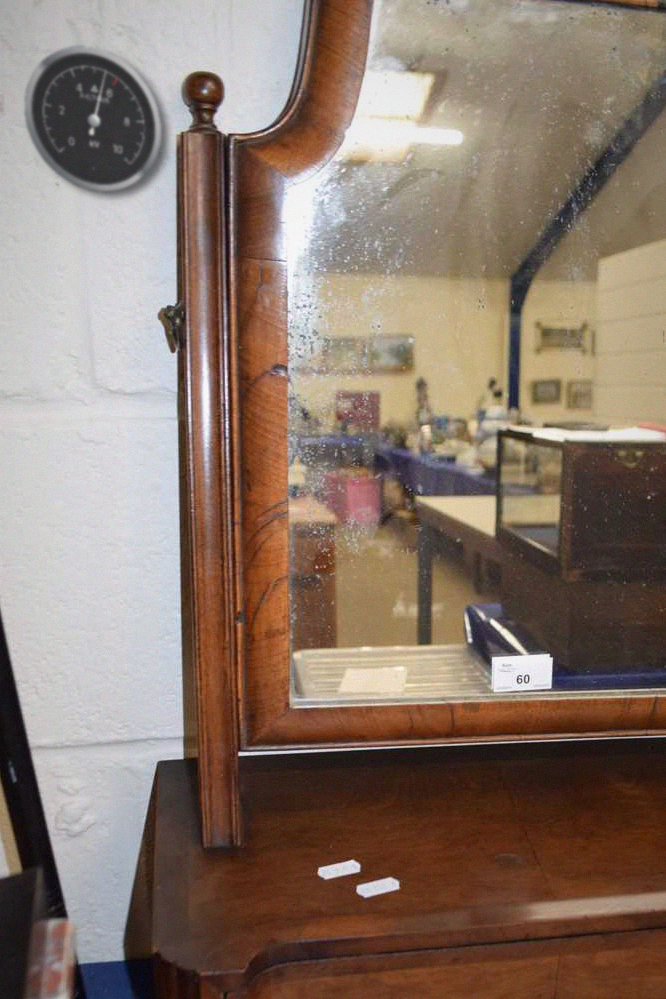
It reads **5.5** kV
